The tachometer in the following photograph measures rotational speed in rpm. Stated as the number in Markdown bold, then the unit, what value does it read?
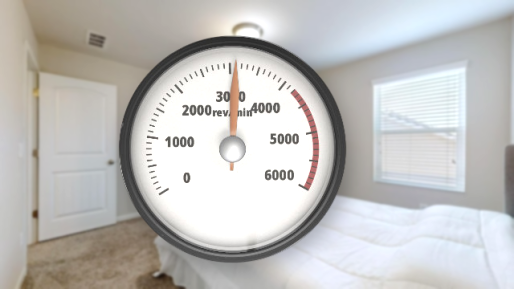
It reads **3100** rpm
